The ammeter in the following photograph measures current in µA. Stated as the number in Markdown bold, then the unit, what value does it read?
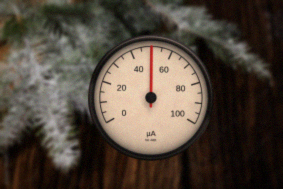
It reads **50** µA
